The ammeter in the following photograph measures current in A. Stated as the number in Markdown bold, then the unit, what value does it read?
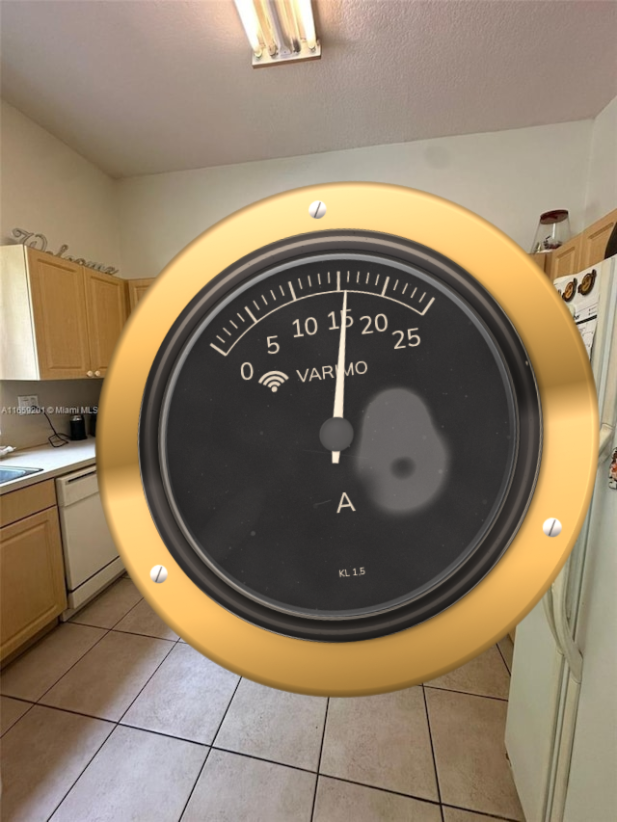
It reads **16** A
